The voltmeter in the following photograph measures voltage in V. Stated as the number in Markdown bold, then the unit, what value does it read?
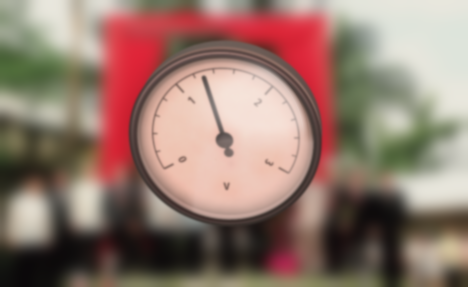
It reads **1.3** V
